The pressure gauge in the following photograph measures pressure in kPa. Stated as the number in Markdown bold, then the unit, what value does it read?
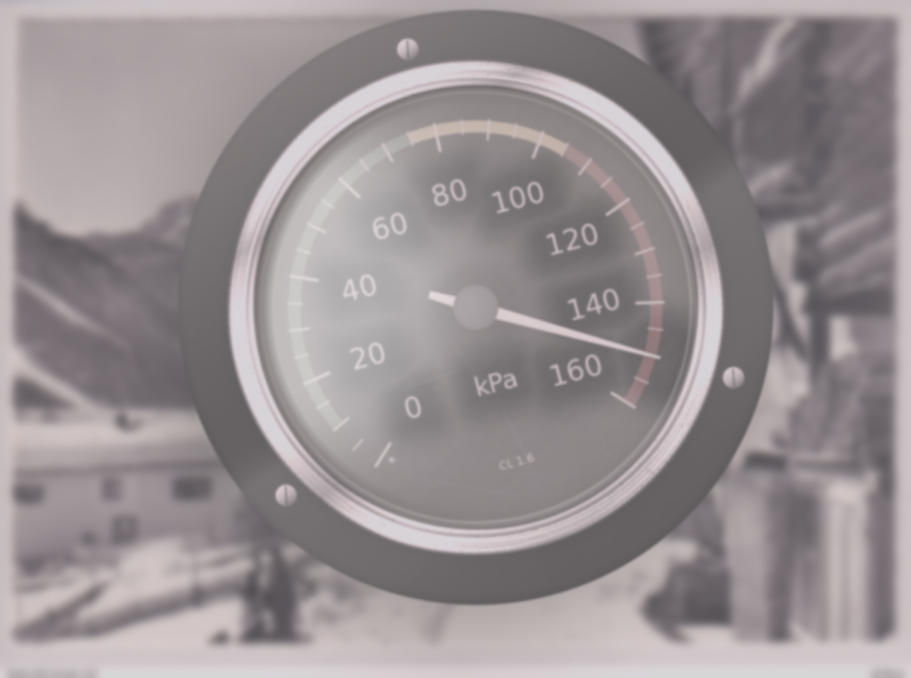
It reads **150** kPa
